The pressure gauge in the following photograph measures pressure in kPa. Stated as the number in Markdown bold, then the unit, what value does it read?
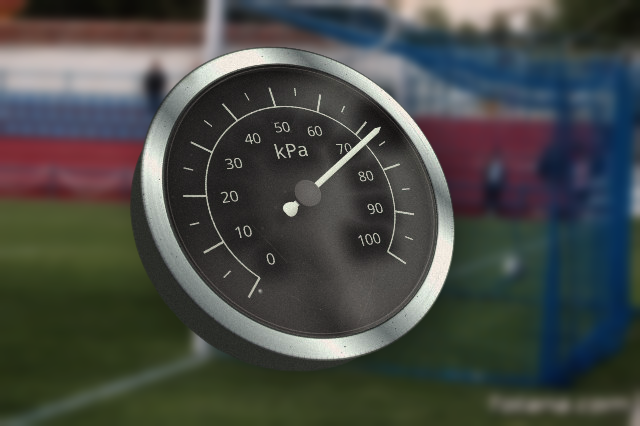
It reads **72.5** kPa
